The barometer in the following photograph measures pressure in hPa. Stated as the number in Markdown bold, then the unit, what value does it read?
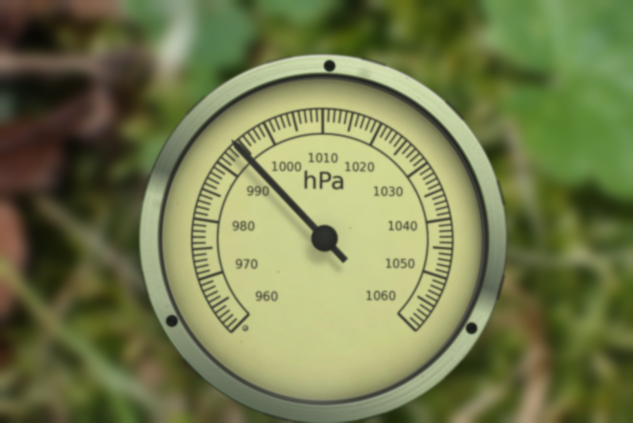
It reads **994** hPa
